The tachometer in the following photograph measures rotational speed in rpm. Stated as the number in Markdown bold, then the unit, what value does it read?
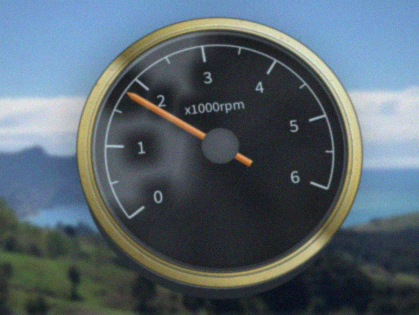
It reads **1750** rpm
